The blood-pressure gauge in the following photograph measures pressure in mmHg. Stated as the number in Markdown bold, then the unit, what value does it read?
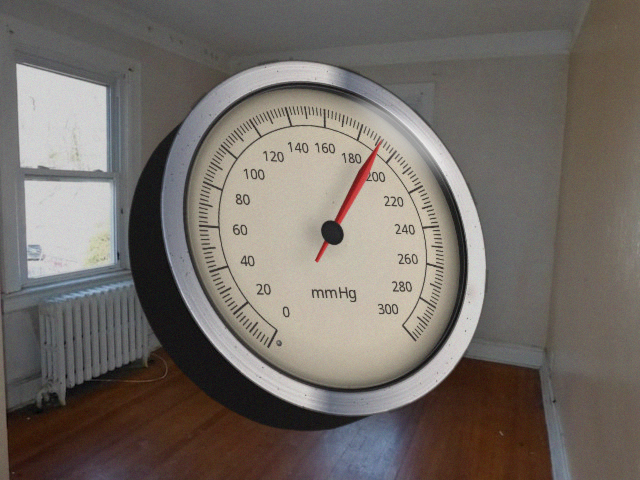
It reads **190** mmHg
